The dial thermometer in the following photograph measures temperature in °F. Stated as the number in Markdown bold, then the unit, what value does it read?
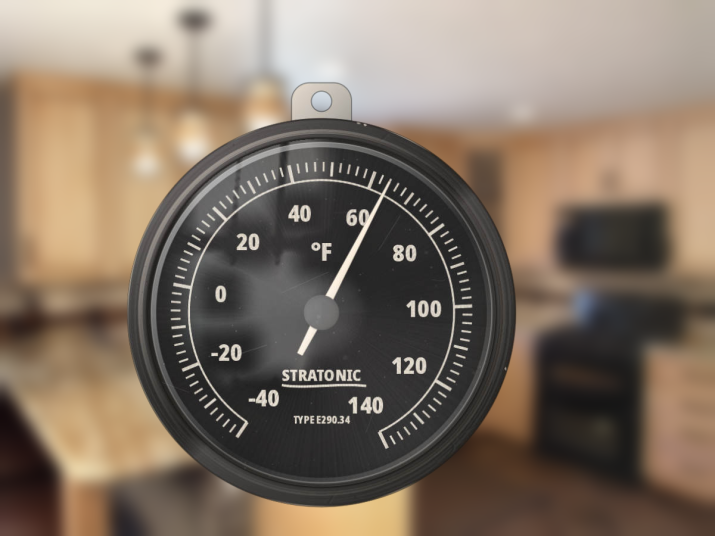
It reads **64** °F
